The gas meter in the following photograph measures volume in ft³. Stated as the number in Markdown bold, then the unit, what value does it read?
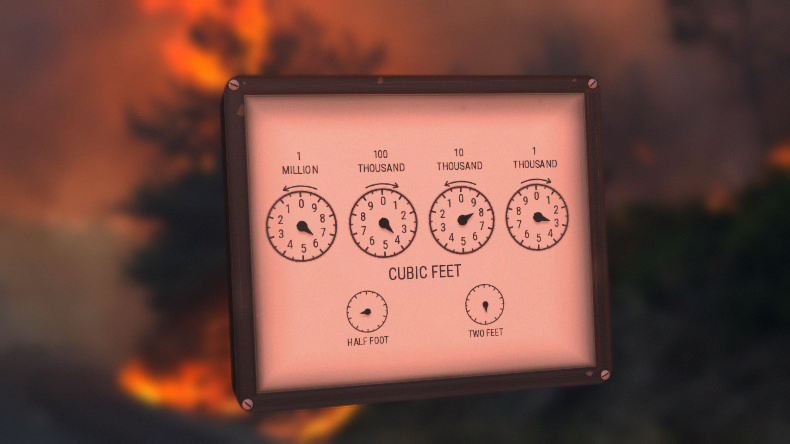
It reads **638300** ft³
